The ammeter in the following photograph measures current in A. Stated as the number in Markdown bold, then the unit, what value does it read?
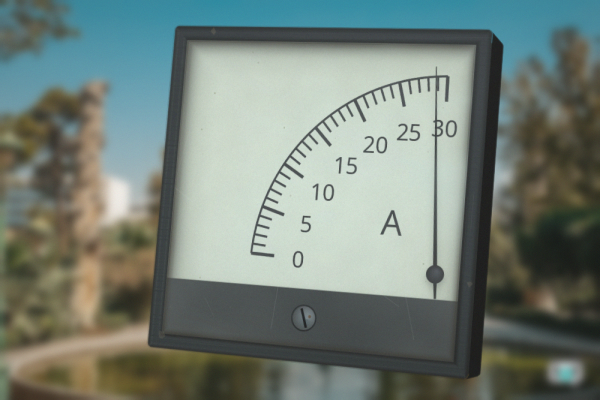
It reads **29** A
